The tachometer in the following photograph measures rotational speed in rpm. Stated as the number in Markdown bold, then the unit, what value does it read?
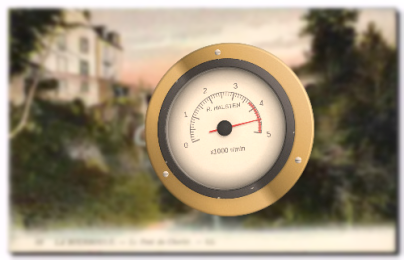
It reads **4500** rpm
